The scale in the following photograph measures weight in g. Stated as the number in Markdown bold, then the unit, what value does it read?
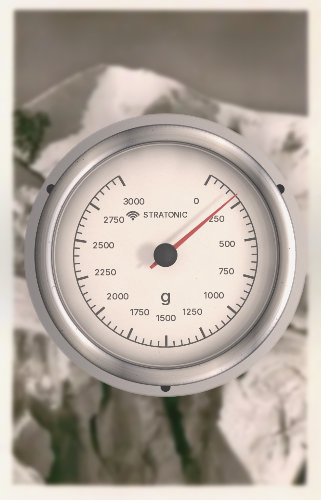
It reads **200** g
